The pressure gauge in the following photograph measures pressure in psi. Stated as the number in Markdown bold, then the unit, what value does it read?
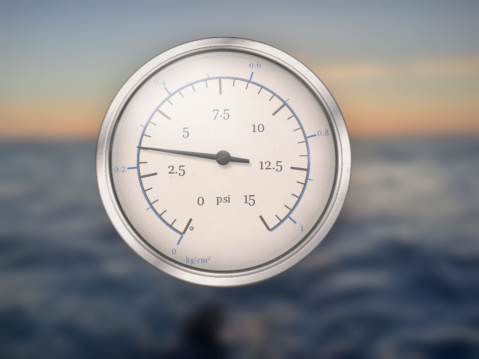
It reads **3.5** psi
